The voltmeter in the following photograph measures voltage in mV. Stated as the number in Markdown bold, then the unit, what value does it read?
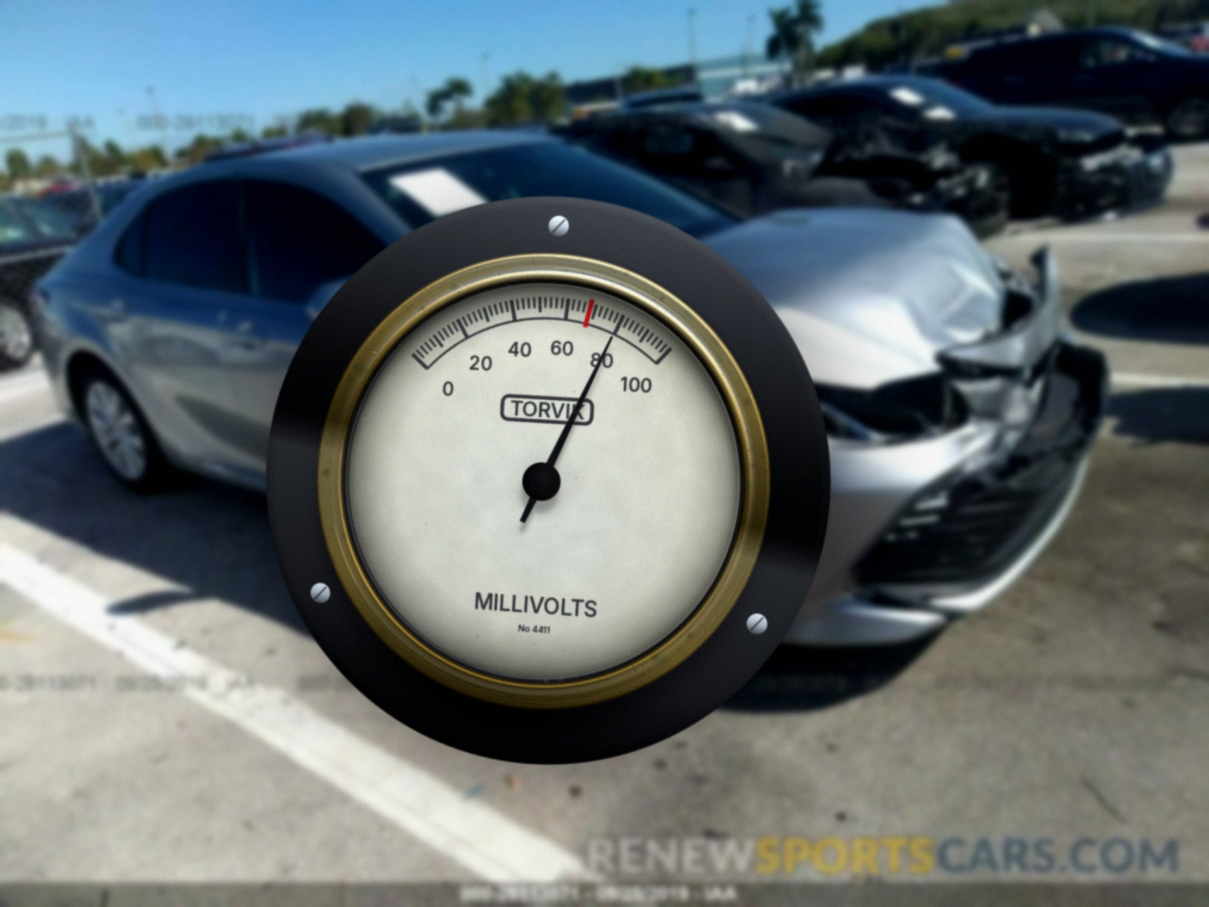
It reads **80** mV
